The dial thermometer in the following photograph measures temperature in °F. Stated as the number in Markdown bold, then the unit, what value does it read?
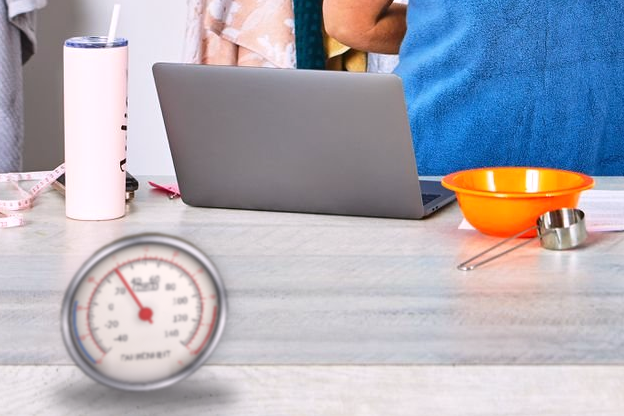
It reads **30** °F
